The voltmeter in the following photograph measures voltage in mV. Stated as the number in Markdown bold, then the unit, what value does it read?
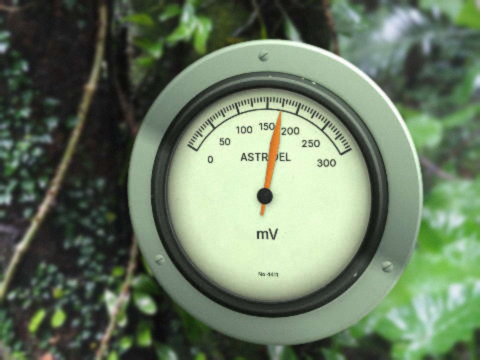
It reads **175** mV
